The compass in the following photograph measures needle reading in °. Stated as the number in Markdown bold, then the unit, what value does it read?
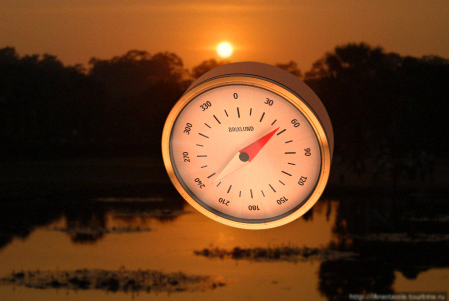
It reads **52.5** °
